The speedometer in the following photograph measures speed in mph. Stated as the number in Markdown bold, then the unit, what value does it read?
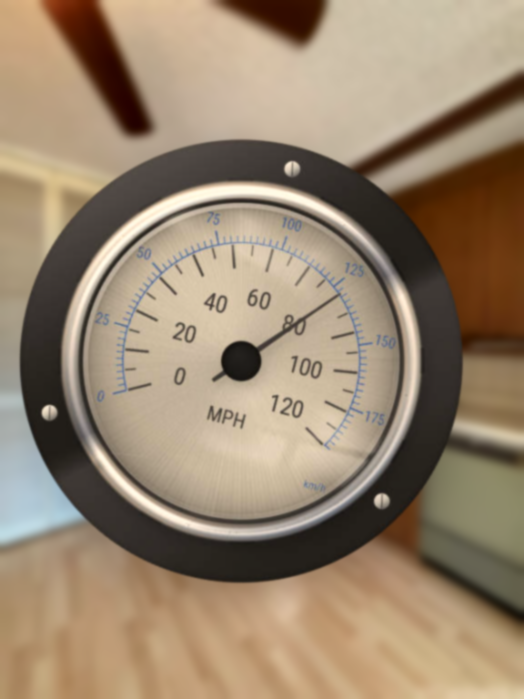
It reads **80** mph
